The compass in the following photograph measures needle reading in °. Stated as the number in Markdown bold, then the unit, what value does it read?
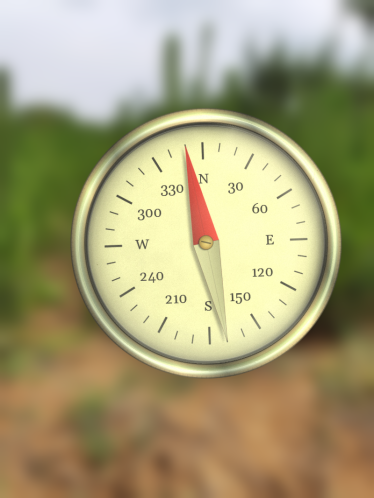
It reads **350** °
